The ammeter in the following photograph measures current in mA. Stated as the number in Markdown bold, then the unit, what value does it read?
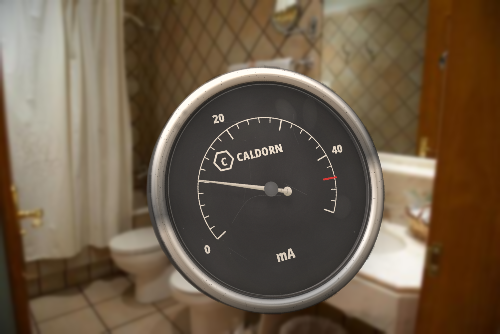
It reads **10** mA
